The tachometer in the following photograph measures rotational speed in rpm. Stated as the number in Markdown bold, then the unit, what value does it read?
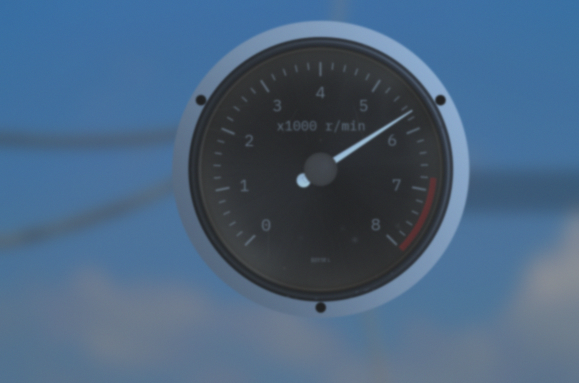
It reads **5700** rpm
